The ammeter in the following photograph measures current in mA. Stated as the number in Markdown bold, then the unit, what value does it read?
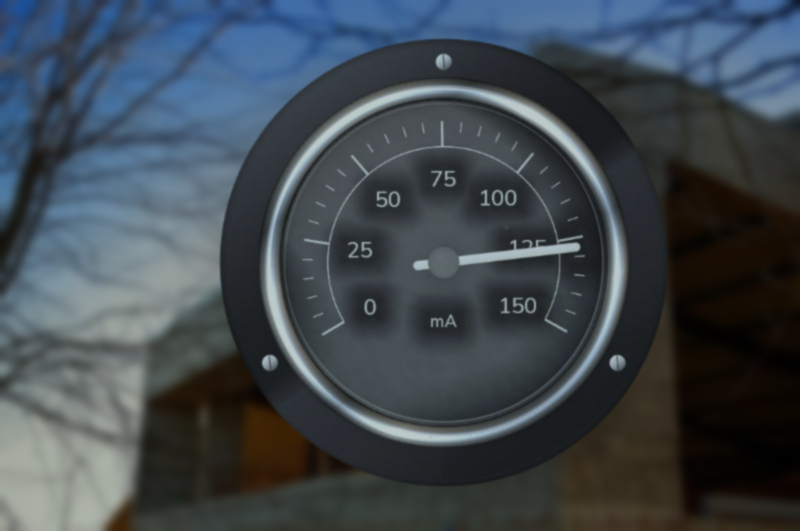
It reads **127.5** mA
